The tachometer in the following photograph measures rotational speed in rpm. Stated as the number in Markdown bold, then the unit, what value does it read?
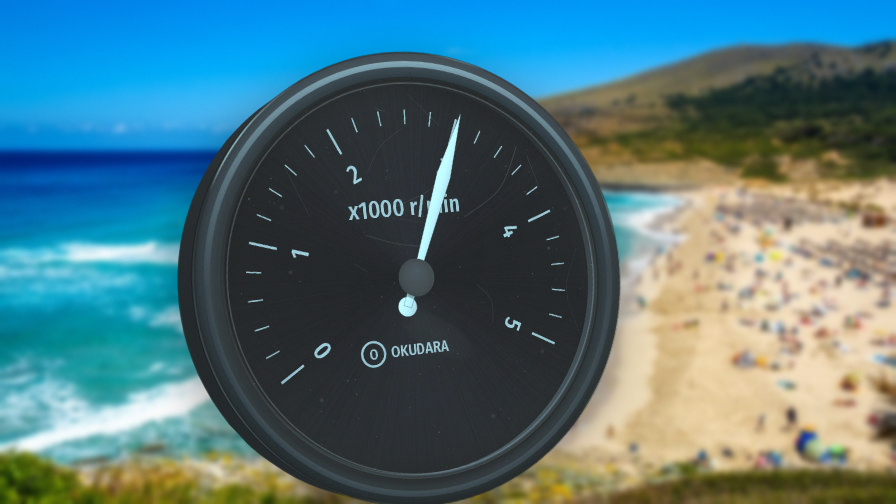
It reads **3000** rpm
